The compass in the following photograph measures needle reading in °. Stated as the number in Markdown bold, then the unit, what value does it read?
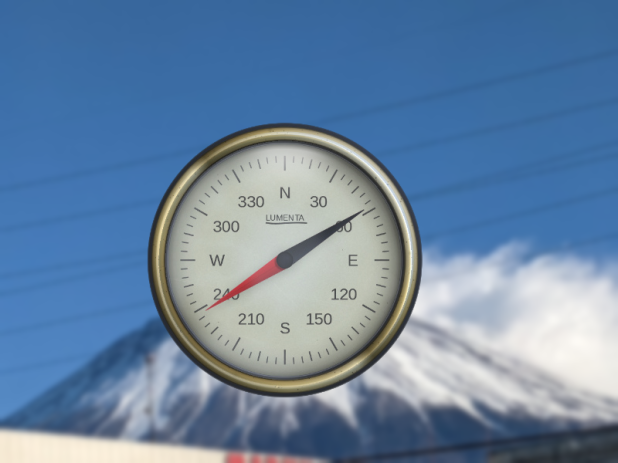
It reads **237.5** °
